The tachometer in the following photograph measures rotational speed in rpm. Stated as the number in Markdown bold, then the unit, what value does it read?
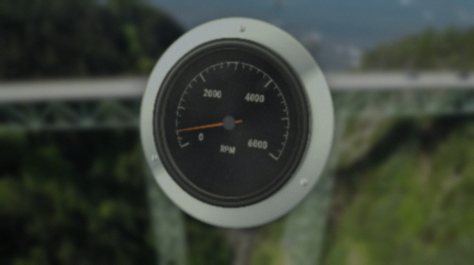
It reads **400** rpm
